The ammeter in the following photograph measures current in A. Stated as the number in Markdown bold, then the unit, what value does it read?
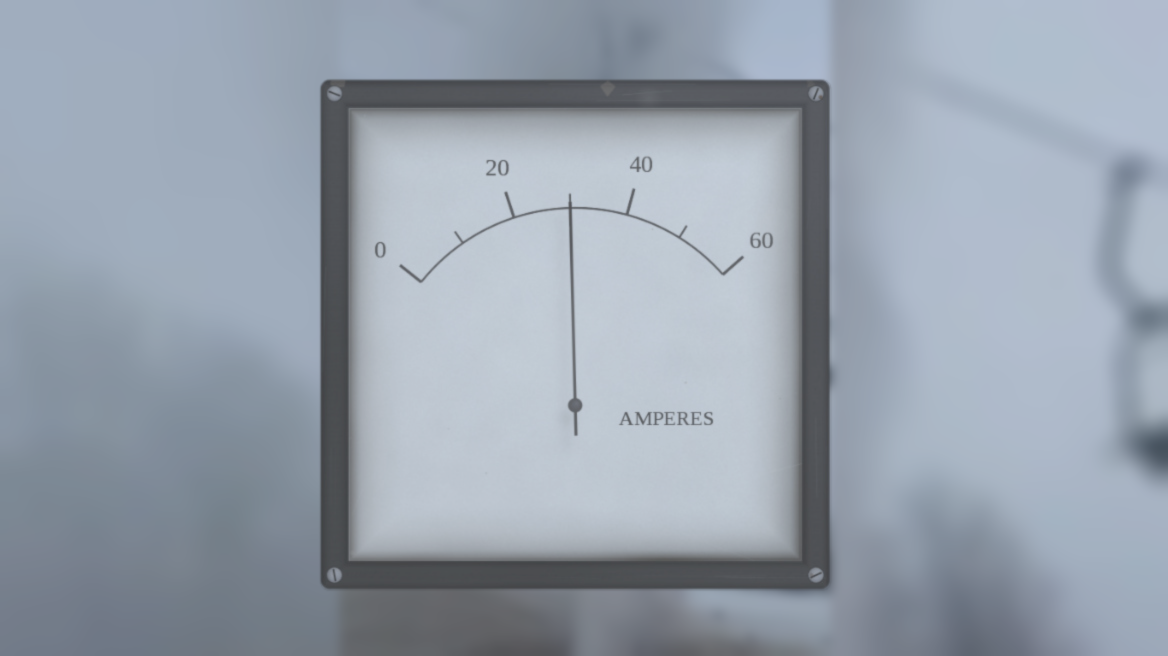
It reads **30** A
